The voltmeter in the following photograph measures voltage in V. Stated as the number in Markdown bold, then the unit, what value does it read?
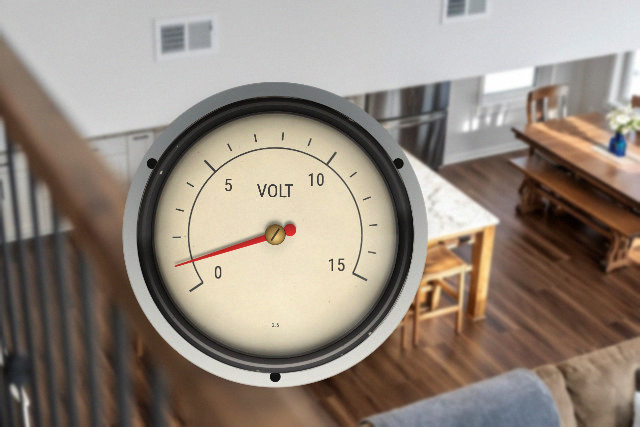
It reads **1** V
